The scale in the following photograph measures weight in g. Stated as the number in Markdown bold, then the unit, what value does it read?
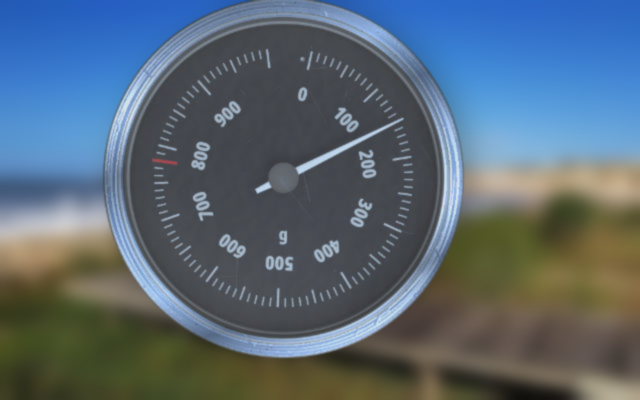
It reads **150** g
